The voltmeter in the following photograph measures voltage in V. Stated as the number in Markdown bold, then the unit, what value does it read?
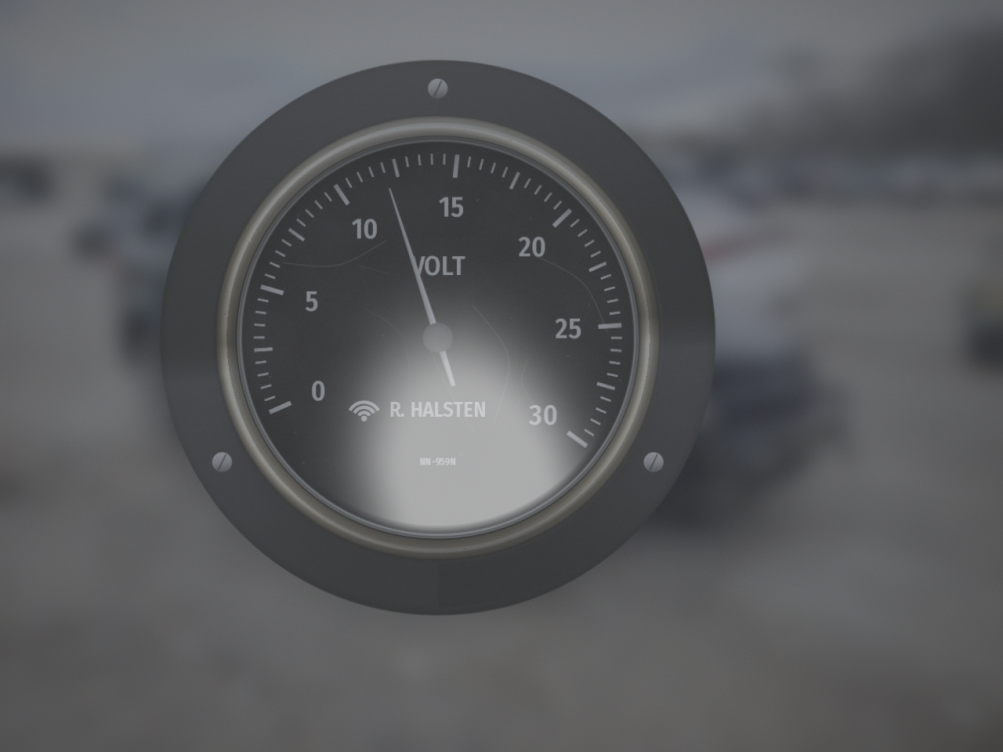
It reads **12** V
